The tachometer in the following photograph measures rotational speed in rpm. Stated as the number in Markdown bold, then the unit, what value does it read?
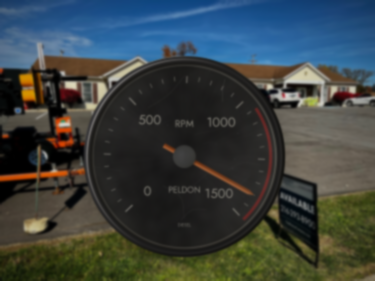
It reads **1400** rpm
